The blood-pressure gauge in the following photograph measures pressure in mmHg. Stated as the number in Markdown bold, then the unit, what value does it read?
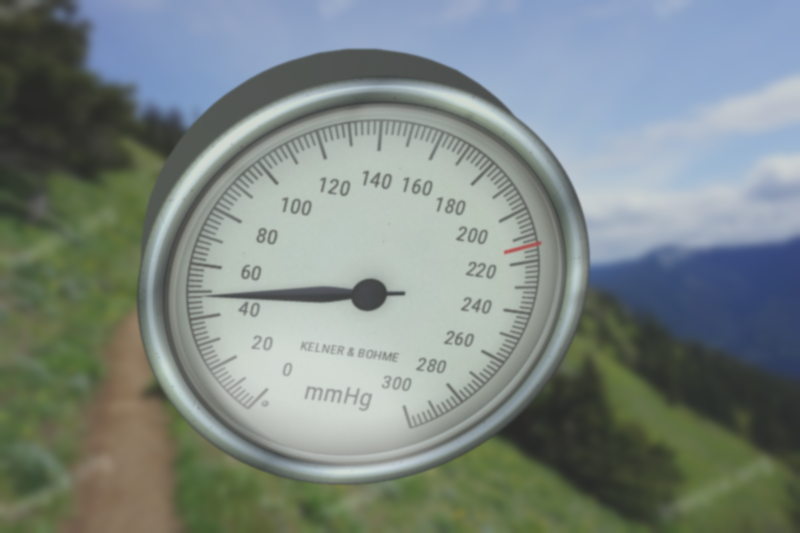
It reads **50** mmHg
